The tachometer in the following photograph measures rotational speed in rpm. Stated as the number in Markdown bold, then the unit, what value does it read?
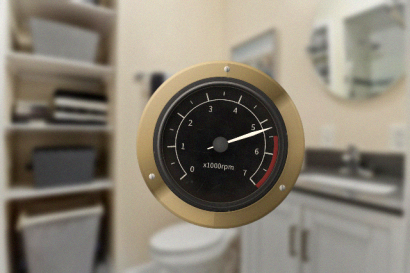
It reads **5250** rpm
